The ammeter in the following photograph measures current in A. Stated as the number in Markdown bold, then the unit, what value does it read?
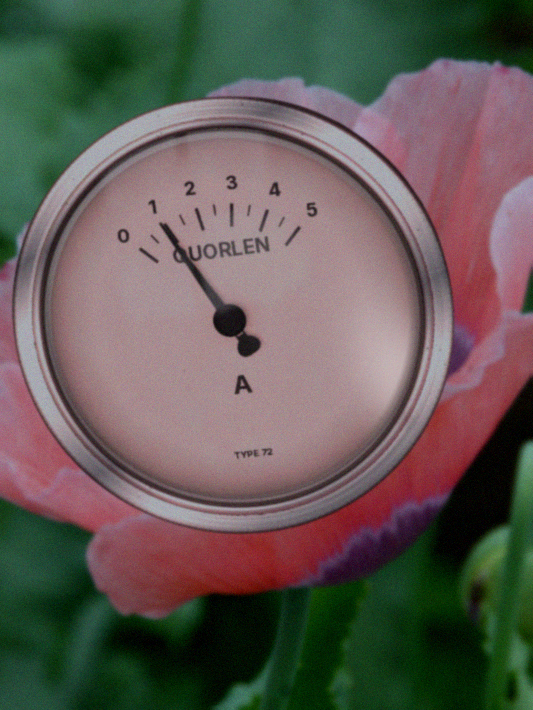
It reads **1** A
